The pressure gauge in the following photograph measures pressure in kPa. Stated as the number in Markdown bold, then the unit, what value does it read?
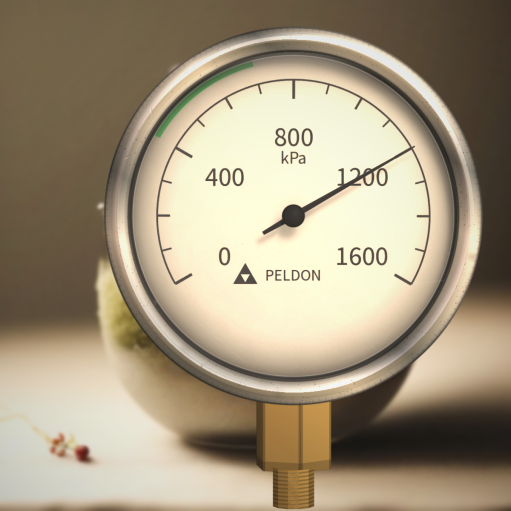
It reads **1200** kPa
